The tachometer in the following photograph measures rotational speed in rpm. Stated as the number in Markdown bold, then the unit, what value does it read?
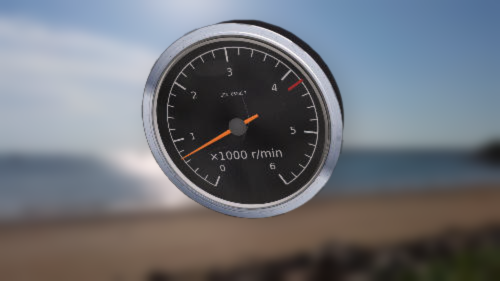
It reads **700** rpm
